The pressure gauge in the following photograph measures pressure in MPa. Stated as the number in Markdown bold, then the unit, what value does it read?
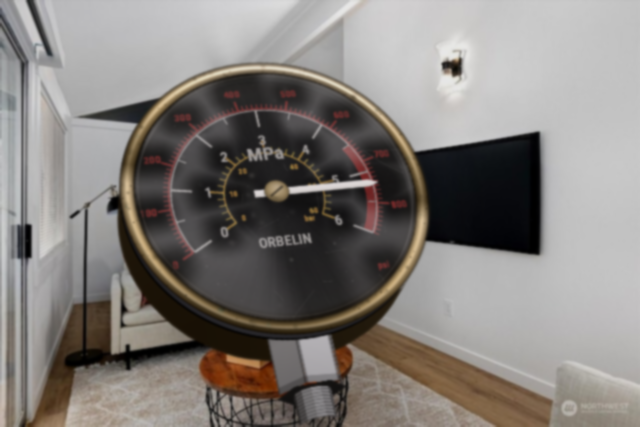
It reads **5.25** MPa
